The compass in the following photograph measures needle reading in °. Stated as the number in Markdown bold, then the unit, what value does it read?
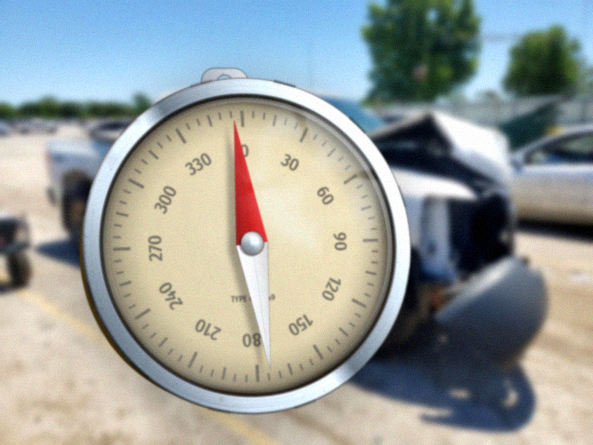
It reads **355** °
